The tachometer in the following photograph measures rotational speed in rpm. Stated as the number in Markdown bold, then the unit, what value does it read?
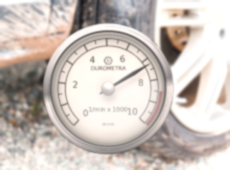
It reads **7250** rpm
